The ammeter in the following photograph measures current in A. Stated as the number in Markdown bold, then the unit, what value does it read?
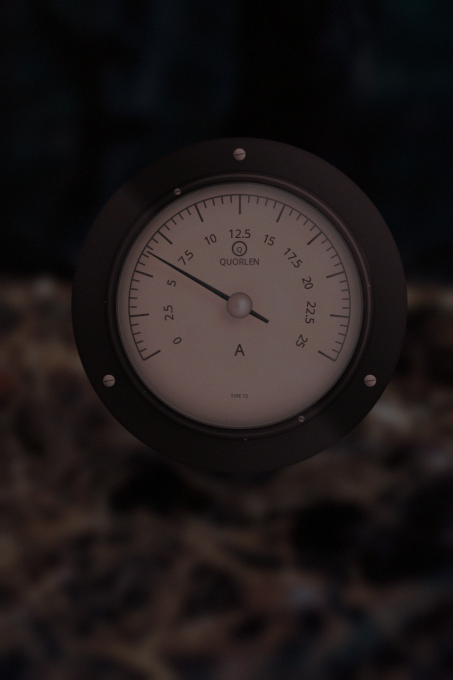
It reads **6.25** A
